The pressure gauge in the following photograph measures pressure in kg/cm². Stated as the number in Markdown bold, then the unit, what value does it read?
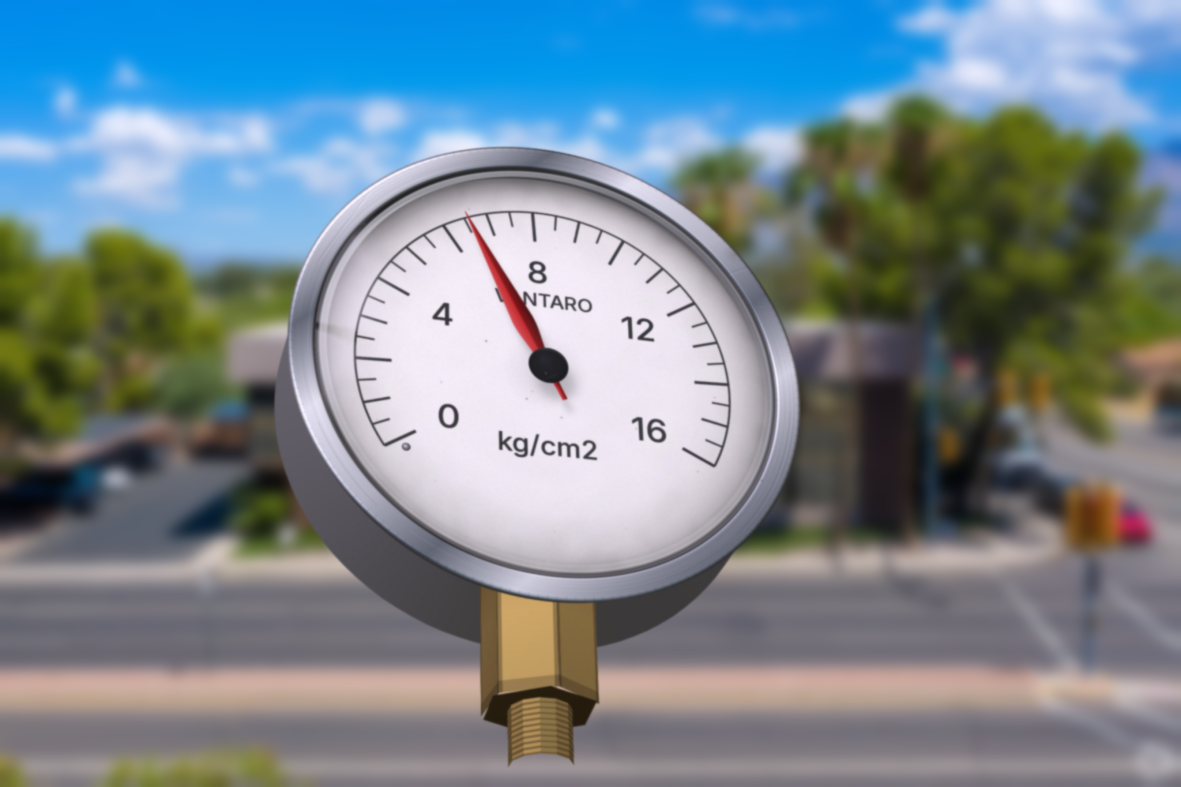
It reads **6.5** kg/cm²
